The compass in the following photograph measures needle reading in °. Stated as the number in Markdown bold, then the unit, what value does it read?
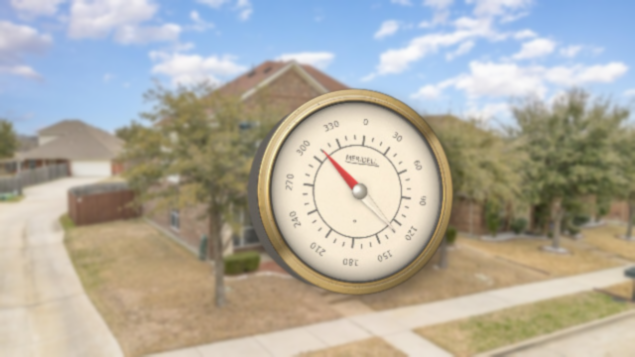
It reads **310** °
